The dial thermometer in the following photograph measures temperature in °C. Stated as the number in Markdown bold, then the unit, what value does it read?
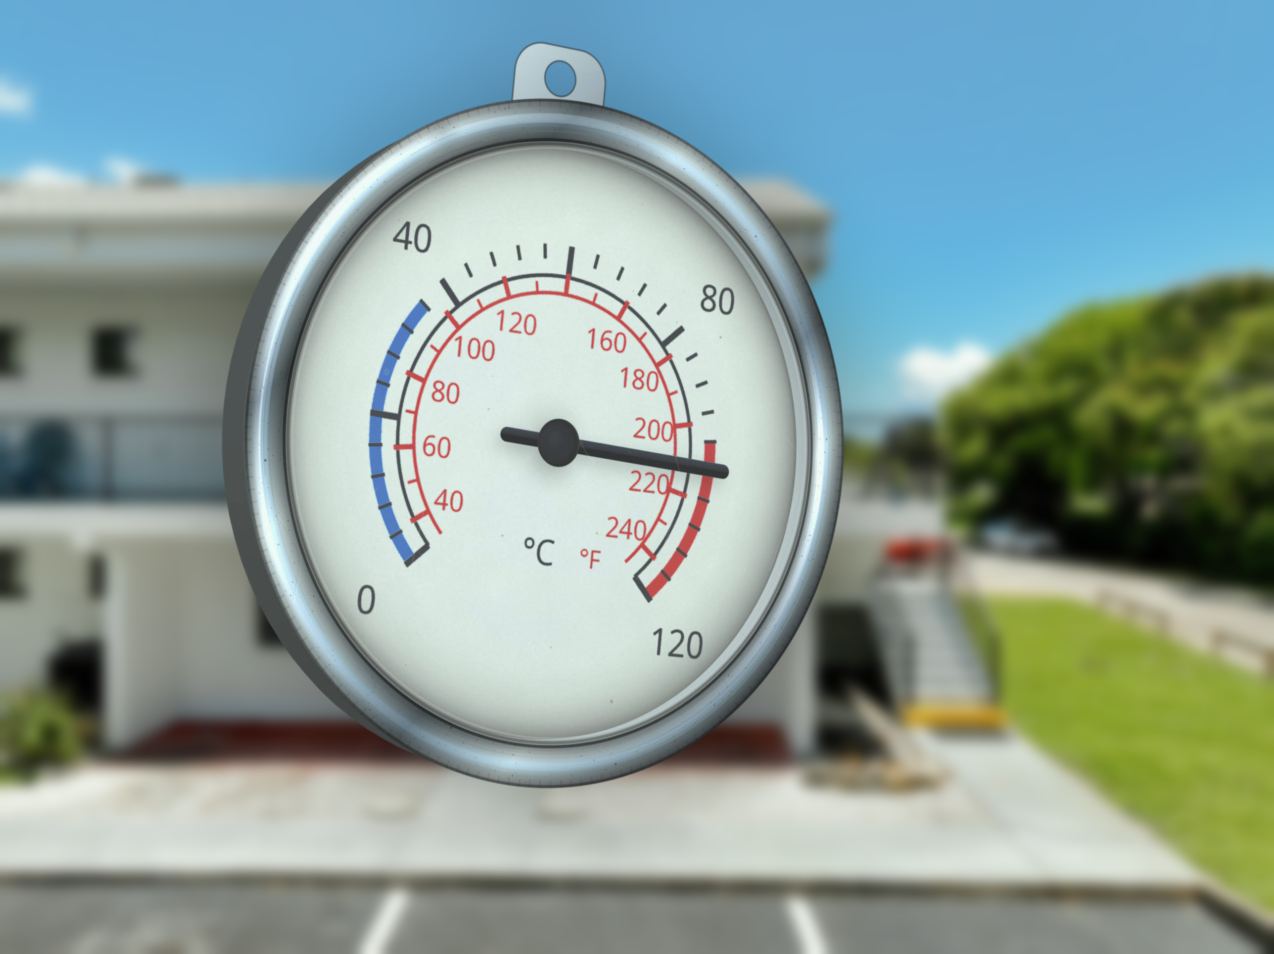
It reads **100** °C
